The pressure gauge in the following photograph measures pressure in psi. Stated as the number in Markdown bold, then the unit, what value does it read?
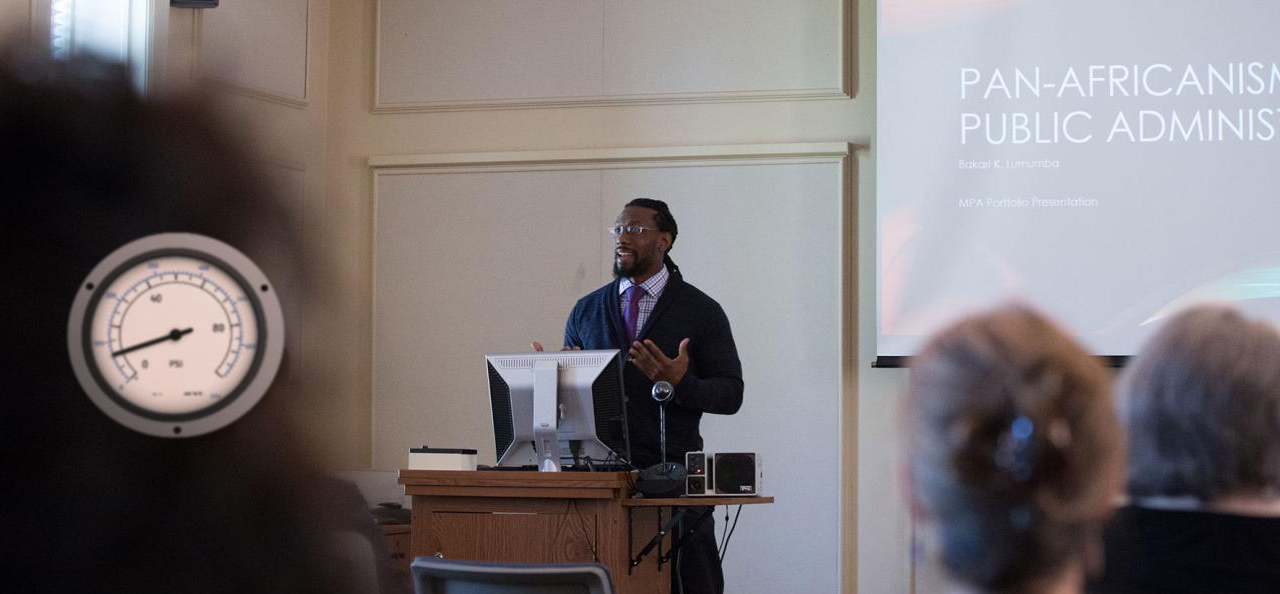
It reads **10** psi
